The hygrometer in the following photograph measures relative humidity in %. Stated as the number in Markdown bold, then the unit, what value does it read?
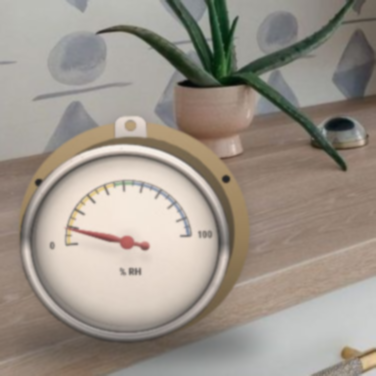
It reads **10** %
